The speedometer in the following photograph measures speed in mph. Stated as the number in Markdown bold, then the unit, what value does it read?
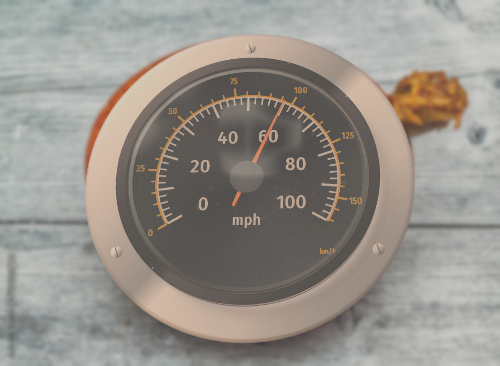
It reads **60** mph
